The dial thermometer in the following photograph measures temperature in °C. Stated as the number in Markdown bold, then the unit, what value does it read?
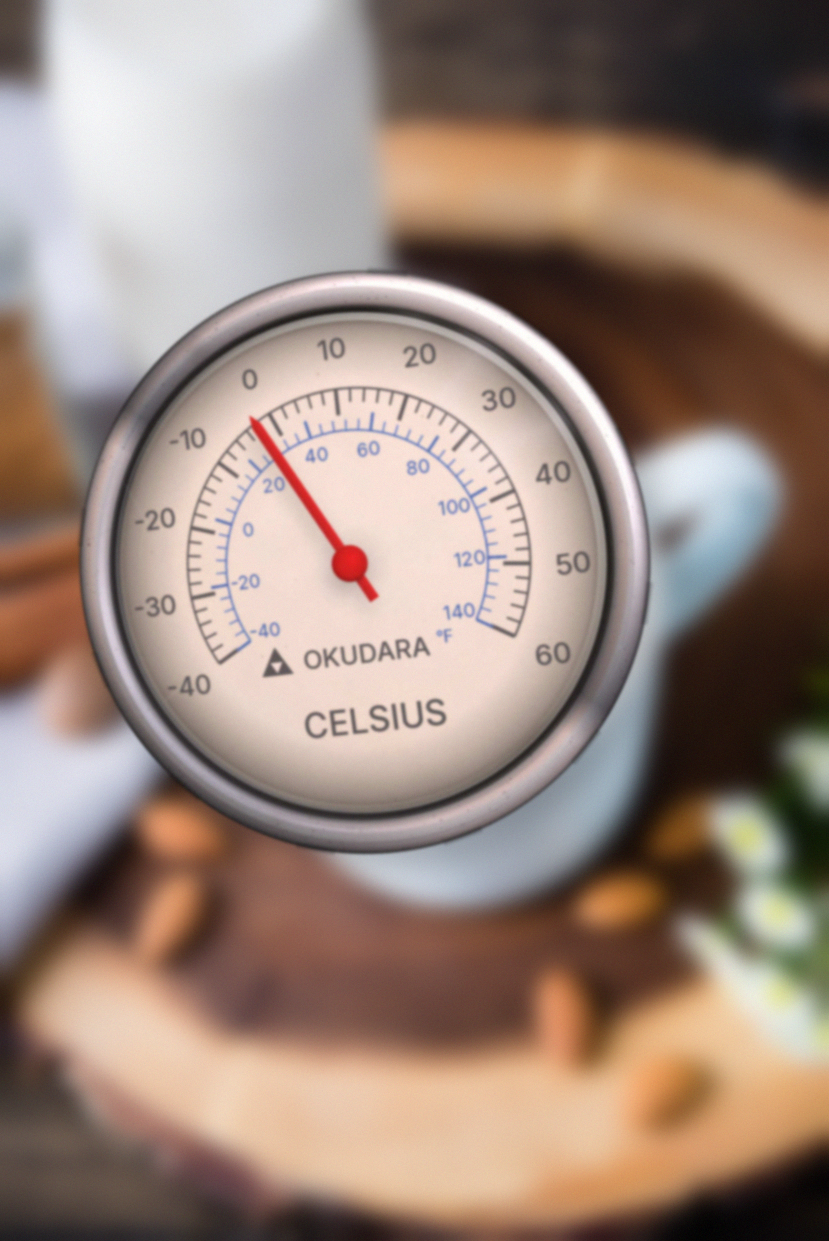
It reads **-2** °C
